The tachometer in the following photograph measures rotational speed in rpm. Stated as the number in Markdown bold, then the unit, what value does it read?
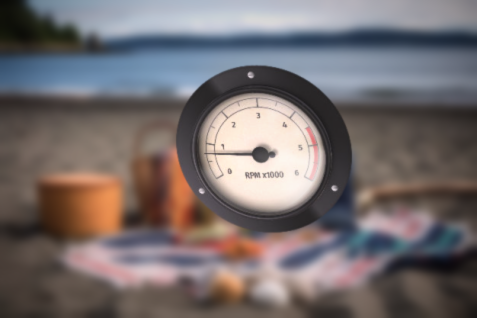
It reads **750** rpm
